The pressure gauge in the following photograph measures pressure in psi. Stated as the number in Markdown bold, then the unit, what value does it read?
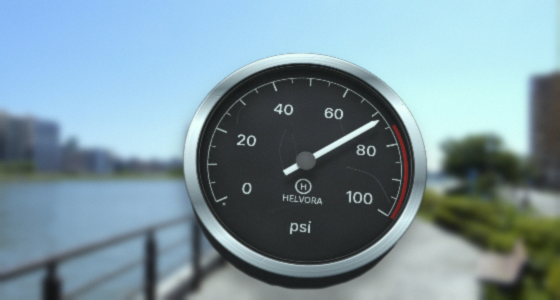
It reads **72.5** psi
